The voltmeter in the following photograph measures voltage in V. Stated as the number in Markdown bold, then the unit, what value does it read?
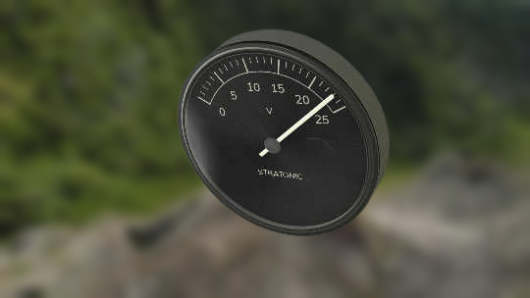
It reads **23** V
